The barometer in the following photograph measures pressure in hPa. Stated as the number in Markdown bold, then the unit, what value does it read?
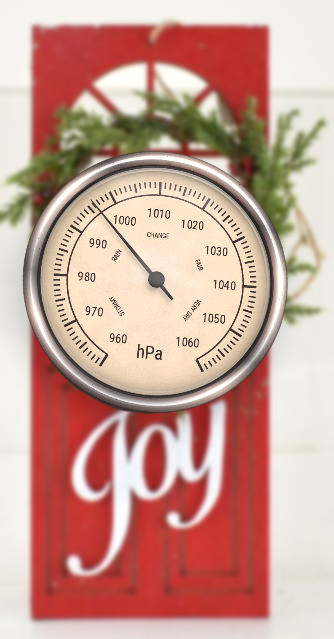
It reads **996** hPa
